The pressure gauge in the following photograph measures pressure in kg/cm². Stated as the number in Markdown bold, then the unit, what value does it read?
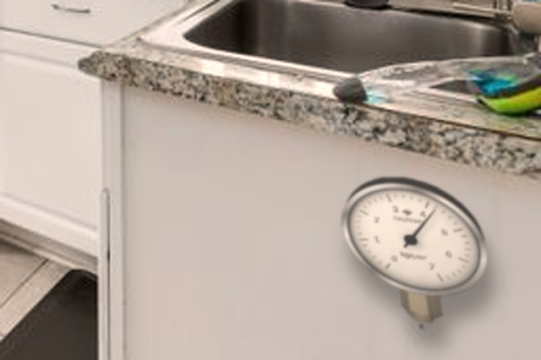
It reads **4.2** kg/cm²
